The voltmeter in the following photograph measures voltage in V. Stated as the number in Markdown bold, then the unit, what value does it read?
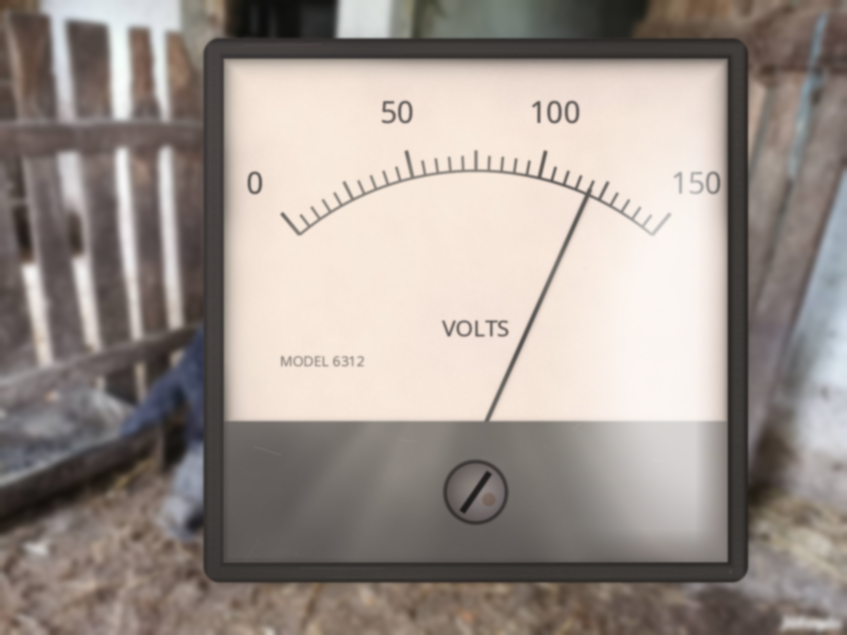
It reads **120** V
